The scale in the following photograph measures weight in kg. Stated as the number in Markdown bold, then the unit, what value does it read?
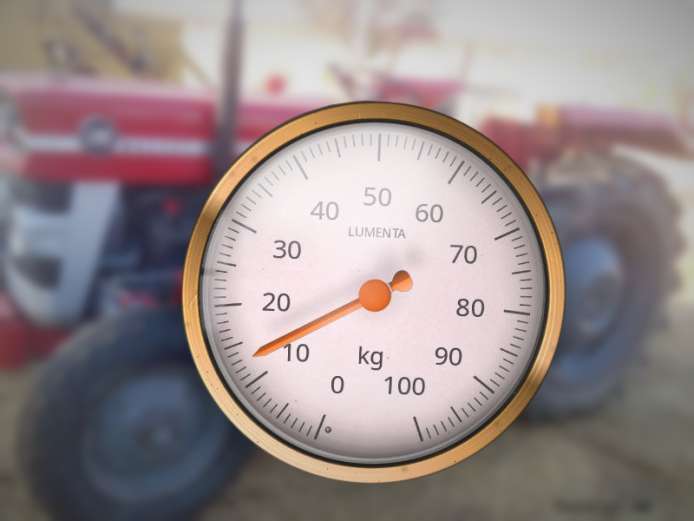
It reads **13** kg
